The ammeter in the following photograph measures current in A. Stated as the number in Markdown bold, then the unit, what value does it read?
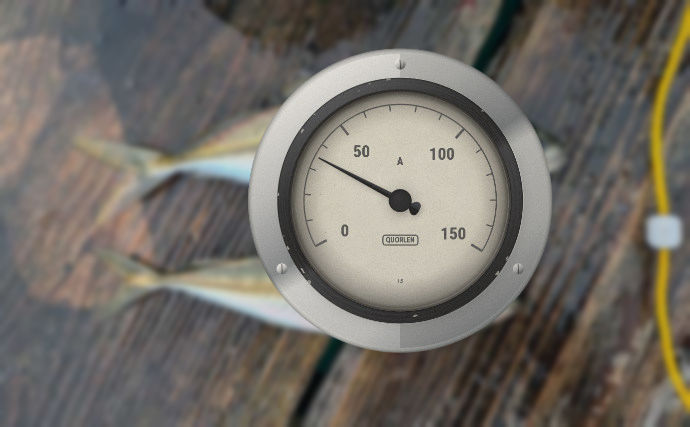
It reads **35** A
